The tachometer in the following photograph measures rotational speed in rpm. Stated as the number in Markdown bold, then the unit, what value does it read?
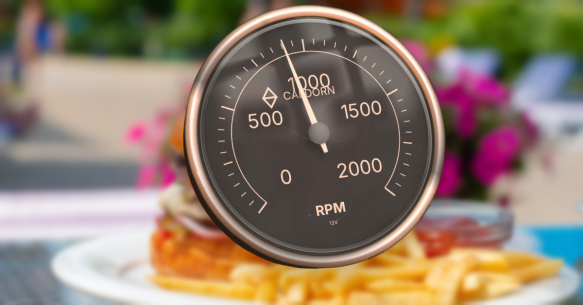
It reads **900** rpm
